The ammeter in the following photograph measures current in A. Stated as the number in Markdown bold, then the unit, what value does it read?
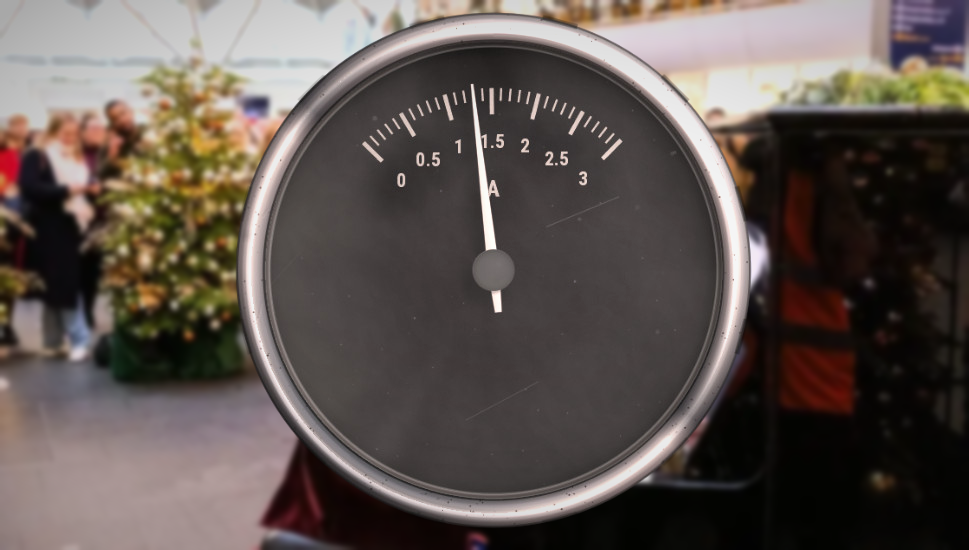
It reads **1.3** A
